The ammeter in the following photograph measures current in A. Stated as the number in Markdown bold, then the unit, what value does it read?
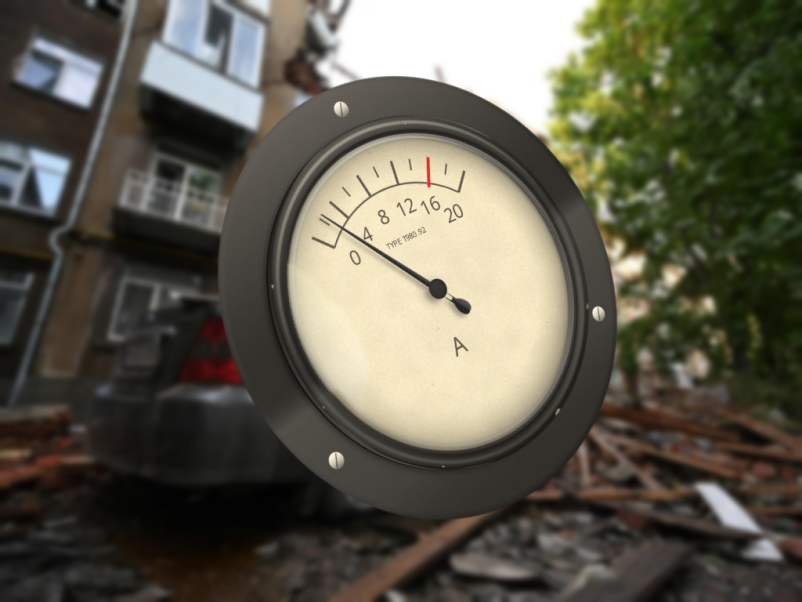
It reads **2** A
